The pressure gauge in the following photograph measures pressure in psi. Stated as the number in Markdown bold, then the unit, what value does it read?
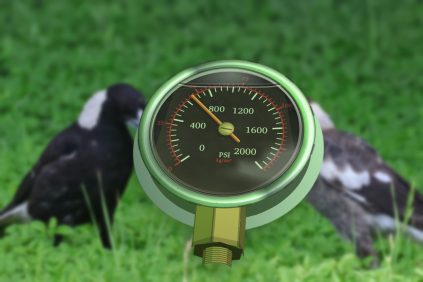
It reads **650** psi
